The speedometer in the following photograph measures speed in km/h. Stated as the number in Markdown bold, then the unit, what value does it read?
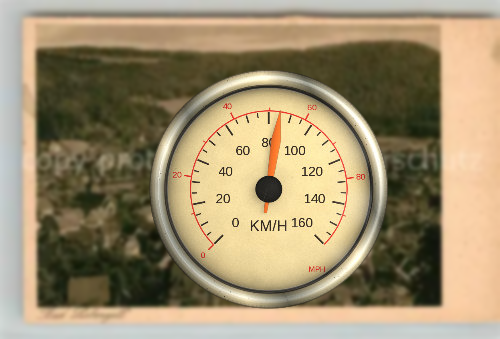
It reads **85** km/h
